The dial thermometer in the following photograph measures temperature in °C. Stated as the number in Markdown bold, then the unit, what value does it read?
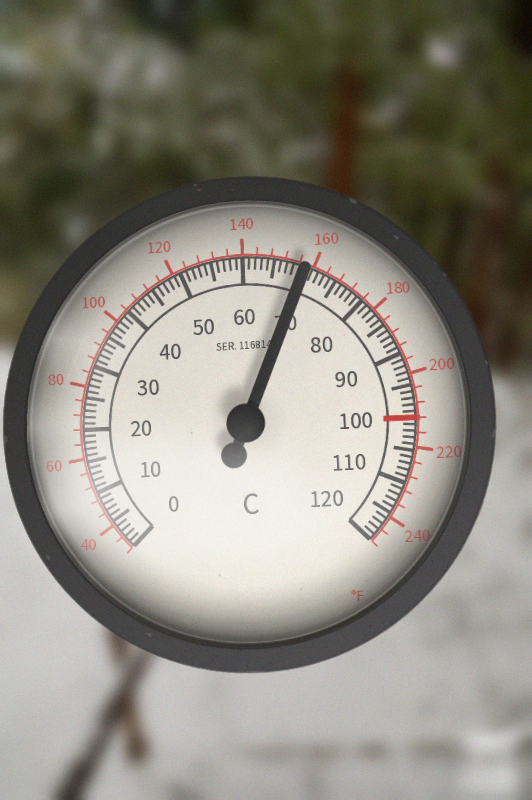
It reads **70** °C
